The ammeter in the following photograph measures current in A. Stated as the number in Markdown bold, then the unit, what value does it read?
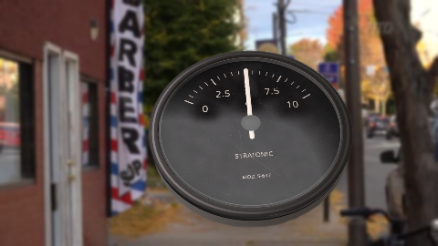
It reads **5** A
